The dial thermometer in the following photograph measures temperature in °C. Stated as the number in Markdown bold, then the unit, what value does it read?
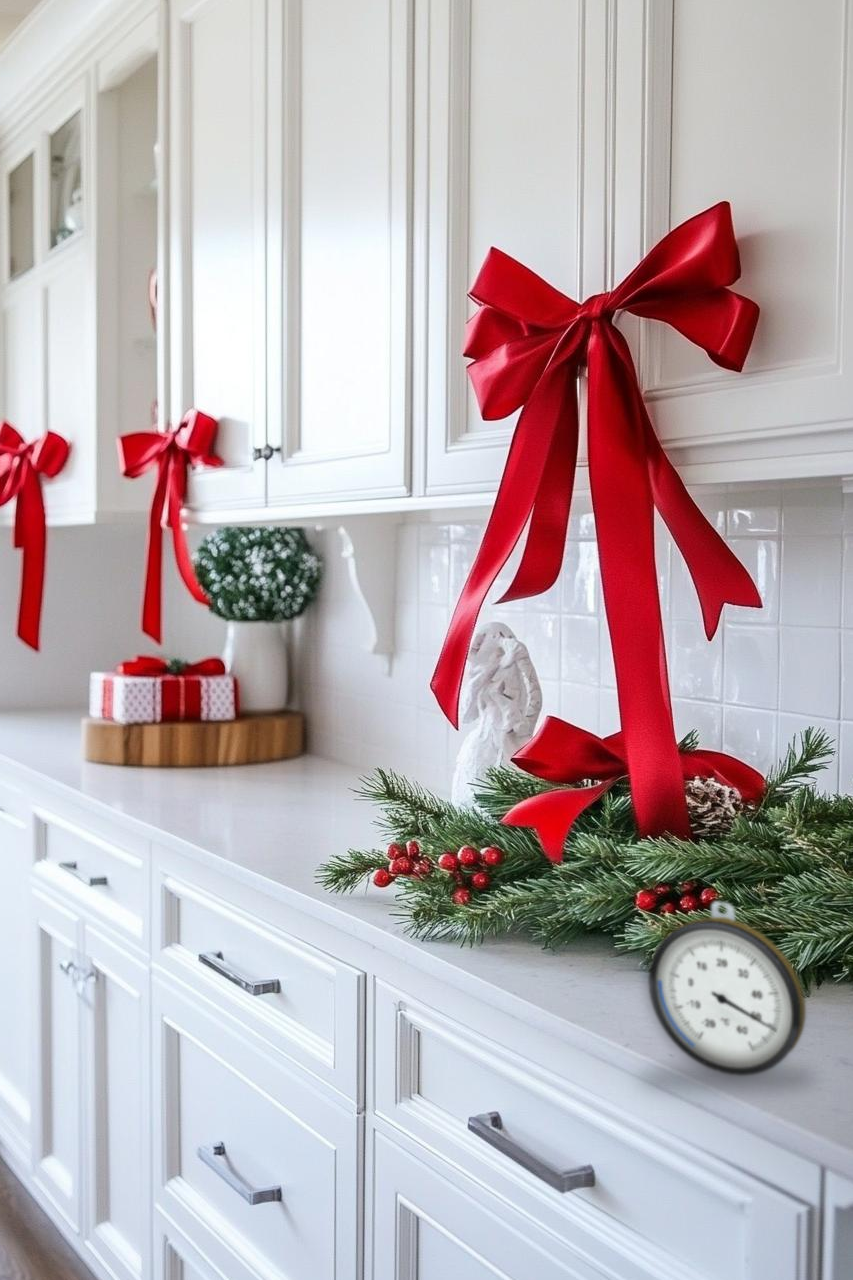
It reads **50** °C
